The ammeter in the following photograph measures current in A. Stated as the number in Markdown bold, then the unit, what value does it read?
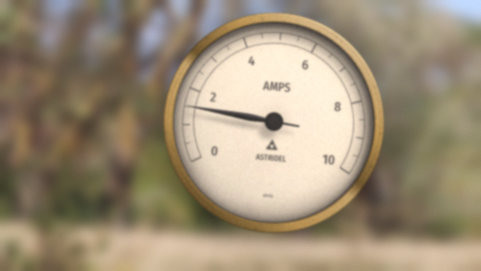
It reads **1.5** A
